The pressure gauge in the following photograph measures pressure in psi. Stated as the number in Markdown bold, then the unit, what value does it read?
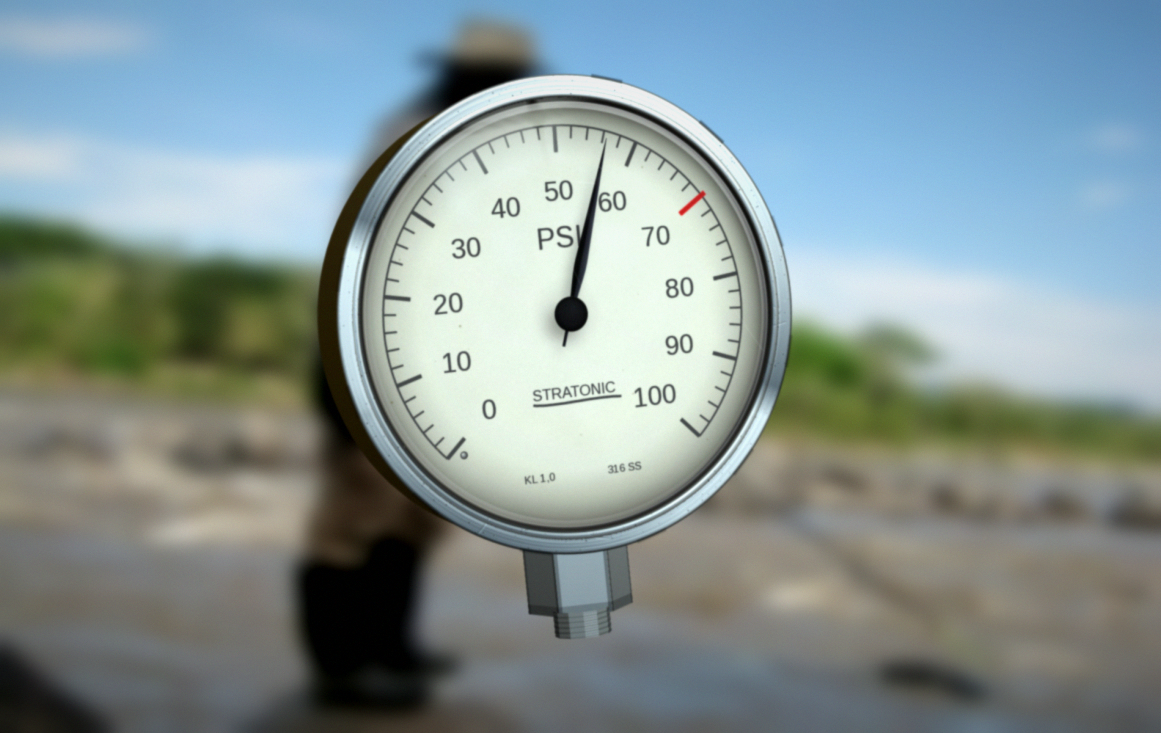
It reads **56** psi
